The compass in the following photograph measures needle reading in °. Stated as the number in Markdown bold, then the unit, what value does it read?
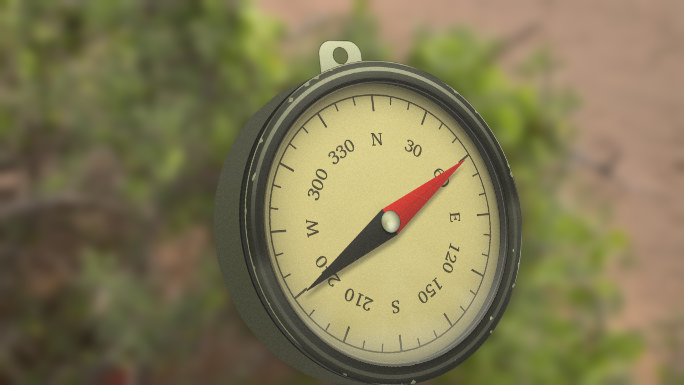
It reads **60** °
